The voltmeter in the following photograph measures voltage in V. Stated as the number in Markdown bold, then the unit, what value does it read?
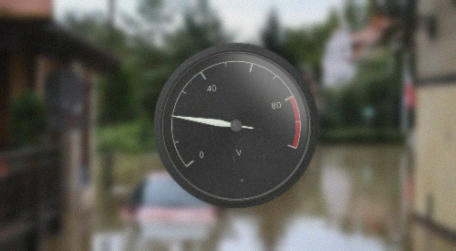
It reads **20** V
